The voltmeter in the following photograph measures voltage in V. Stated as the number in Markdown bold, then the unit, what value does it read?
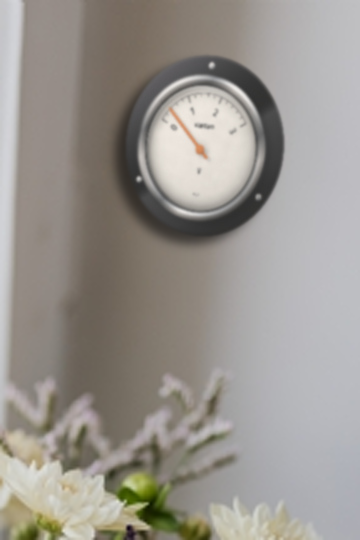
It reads **0.4** V
